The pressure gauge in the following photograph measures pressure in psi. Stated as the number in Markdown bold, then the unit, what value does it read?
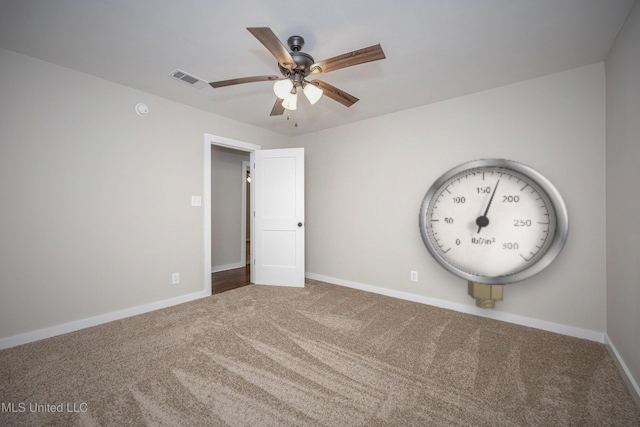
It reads **170** psi
